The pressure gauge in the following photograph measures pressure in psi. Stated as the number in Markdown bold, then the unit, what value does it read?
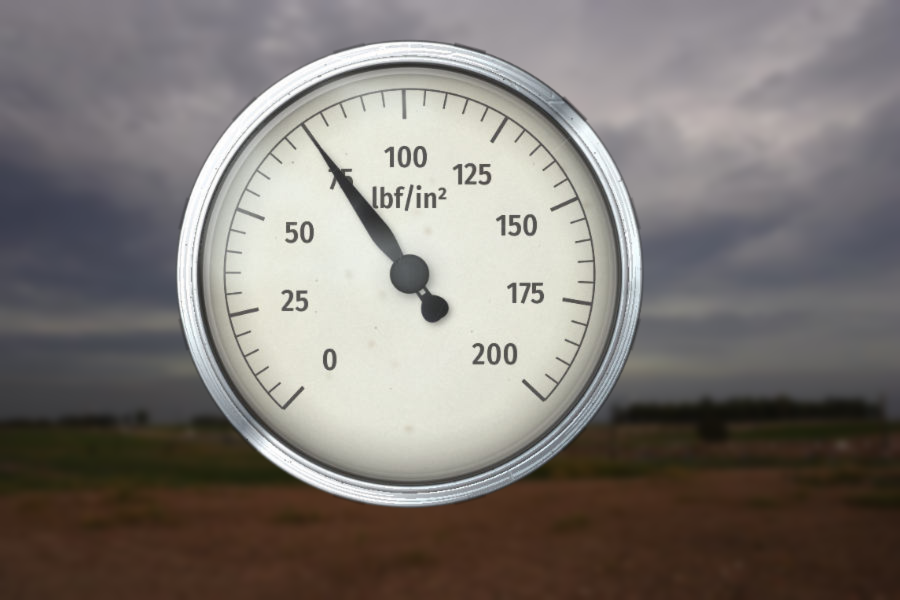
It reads **75** psi
